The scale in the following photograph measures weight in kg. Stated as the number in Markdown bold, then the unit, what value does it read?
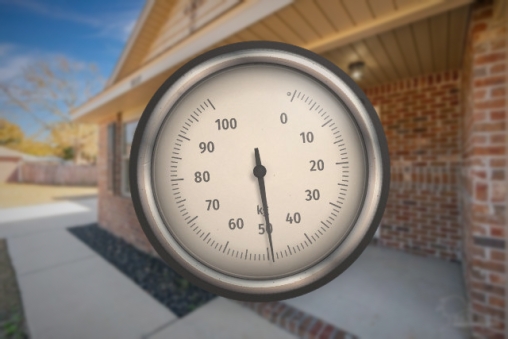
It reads **49** kg
